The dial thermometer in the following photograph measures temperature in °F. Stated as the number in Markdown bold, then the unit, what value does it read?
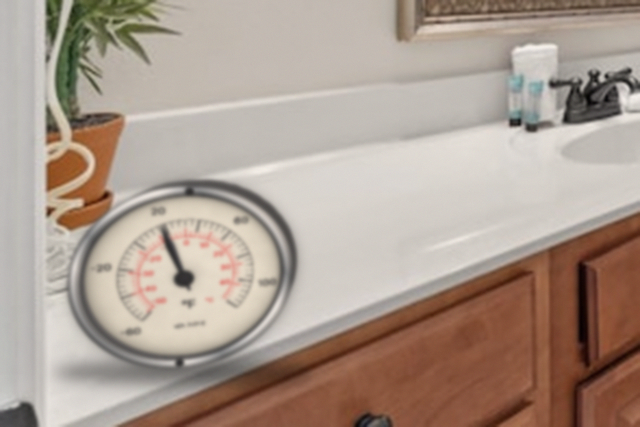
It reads **20** °F
